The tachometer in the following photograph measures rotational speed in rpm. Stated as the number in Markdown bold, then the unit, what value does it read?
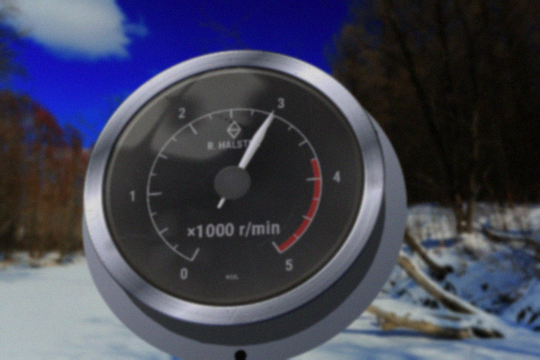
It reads **3000** rpm
